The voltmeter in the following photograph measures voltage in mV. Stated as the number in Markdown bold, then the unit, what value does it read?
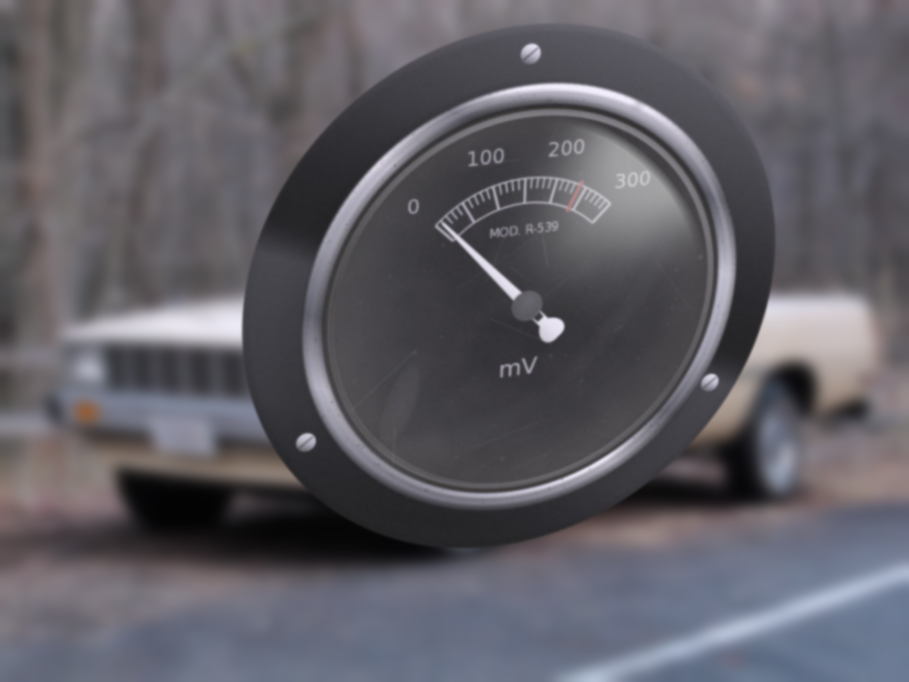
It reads **10** mV
